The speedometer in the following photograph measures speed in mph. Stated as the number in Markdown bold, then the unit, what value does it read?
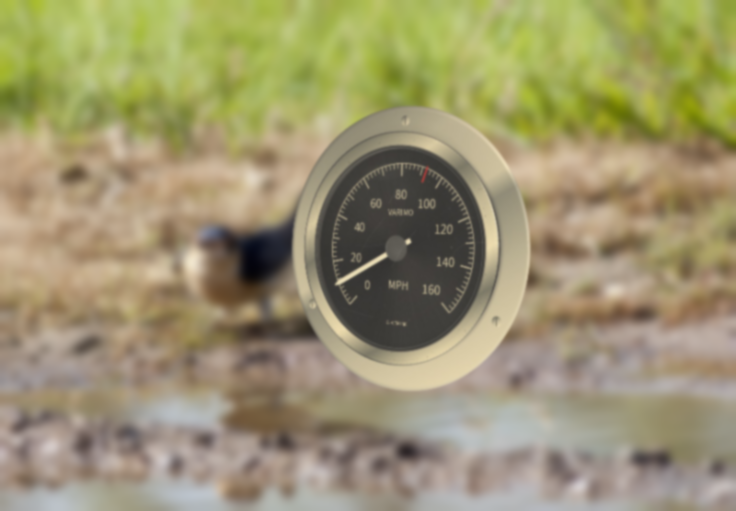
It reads **10** mph
